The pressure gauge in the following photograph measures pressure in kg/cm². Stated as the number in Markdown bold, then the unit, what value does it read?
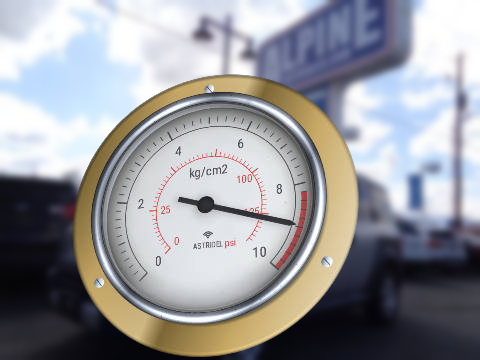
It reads **9** kg/cm²
